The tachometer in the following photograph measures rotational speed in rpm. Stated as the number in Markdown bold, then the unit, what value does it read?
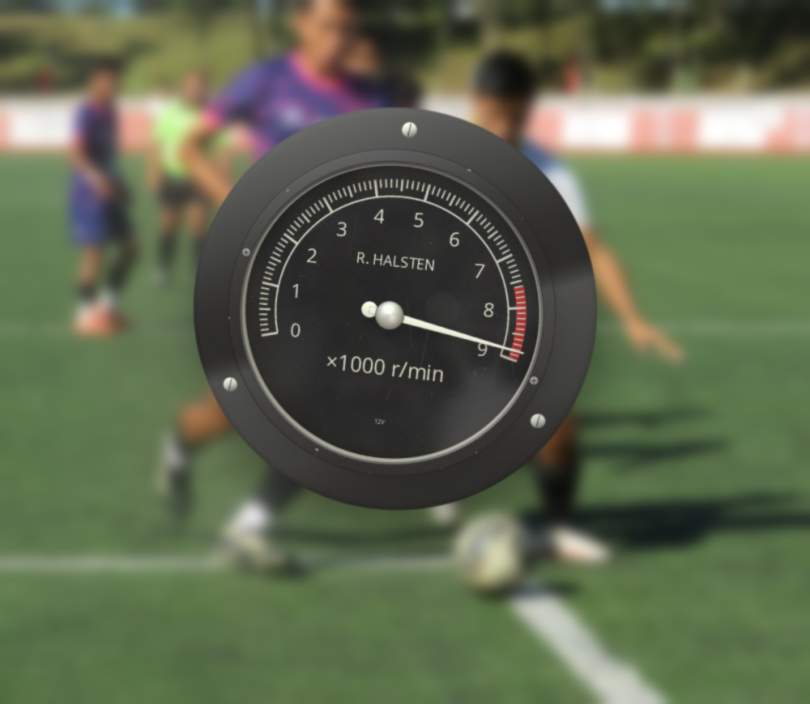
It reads **8800** rpm
